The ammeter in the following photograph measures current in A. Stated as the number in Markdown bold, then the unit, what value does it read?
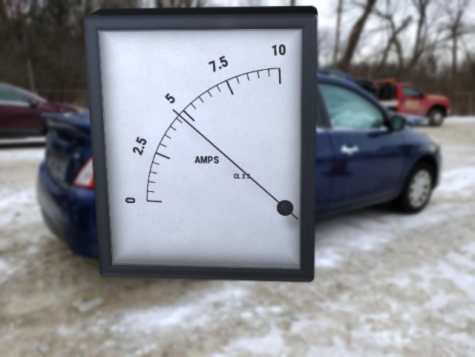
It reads **4.75** A
